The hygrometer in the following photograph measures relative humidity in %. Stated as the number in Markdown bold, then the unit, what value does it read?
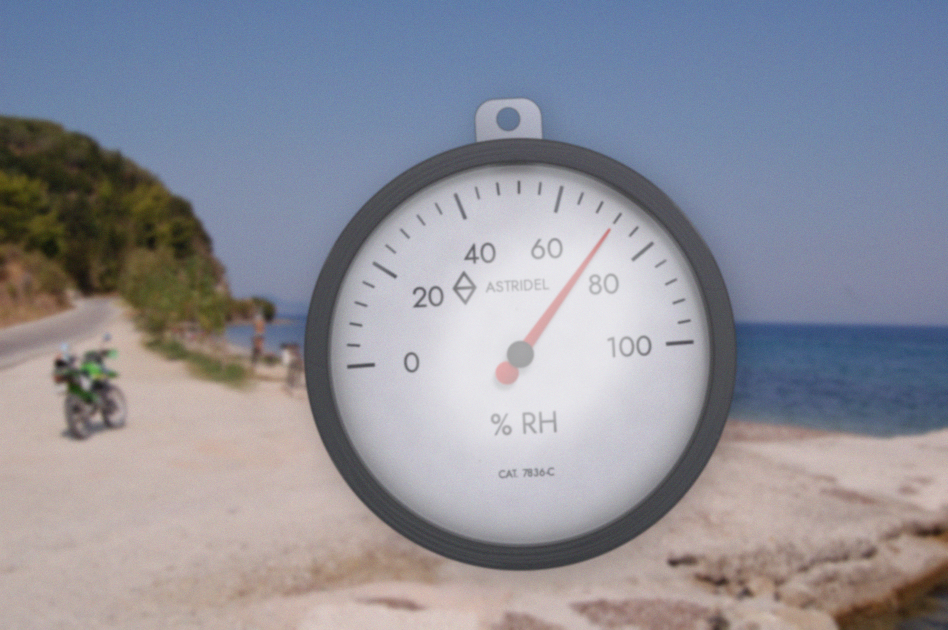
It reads **72** %
